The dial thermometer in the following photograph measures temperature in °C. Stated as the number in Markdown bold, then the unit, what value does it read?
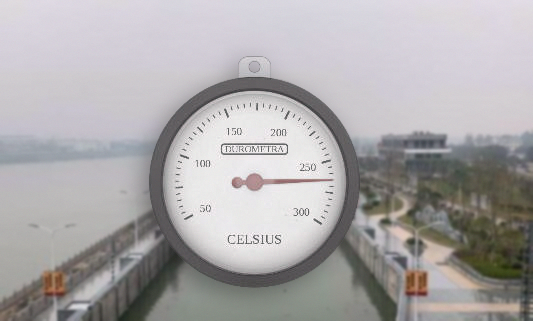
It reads **265** °C
